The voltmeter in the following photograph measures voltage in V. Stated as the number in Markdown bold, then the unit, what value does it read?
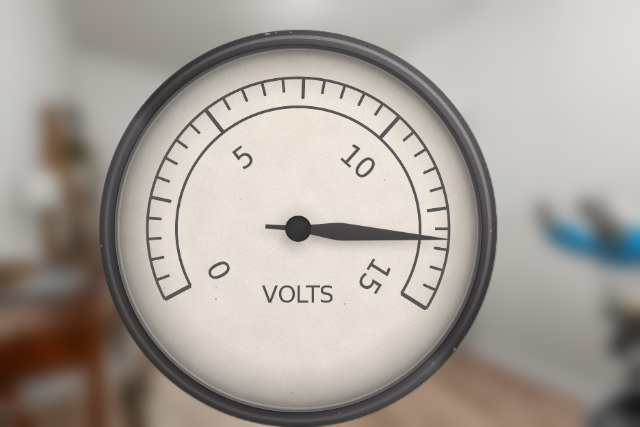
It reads **13.25** V
